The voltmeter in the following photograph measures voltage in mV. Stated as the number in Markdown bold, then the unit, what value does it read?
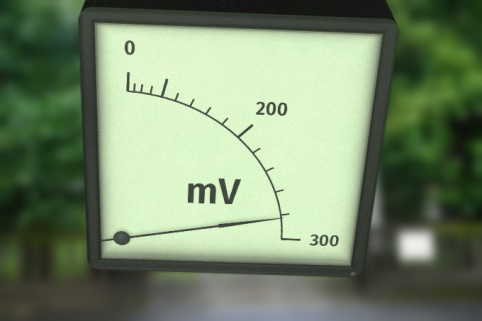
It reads **280** mV
